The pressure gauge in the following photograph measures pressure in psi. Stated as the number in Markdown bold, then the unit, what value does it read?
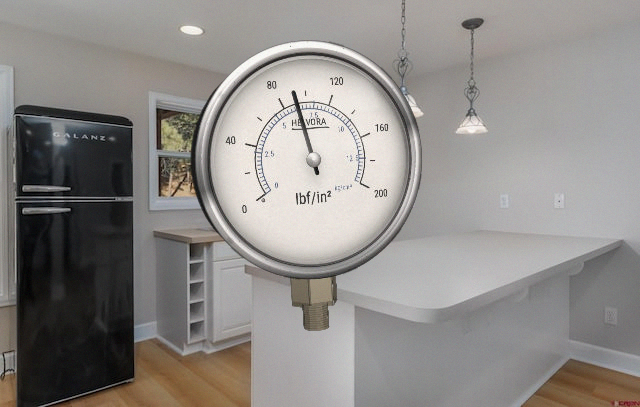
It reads **90** psi
